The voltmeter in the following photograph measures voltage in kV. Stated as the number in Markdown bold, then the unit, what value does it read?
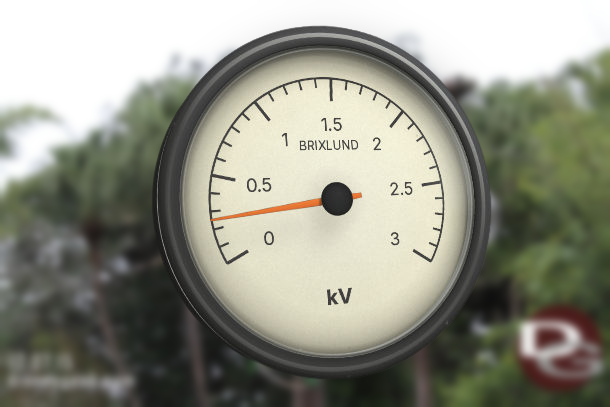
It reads **0.25** kV
